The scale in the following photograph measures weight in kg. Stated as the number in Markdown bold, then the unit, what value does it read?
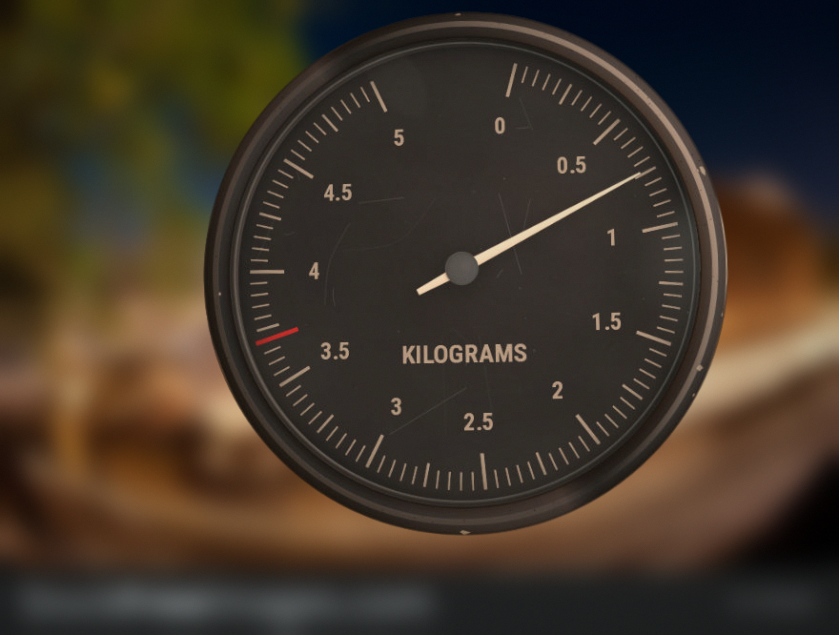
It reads **0.75** kg
